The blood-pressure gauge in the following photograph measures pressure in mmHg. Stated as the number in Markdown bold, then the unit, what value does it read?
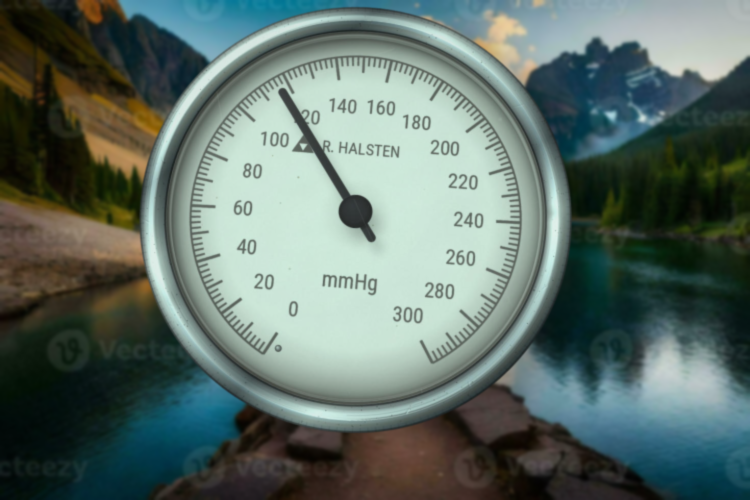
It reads **116** mmHg
